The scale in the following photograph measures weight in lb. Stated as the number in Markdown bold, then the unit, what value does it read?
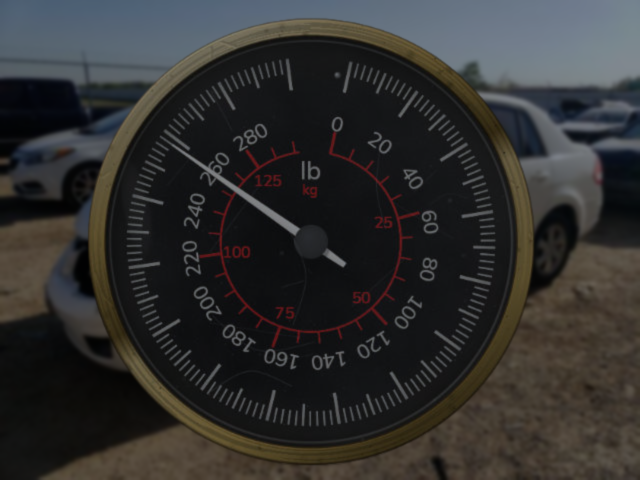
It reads **258** lb
